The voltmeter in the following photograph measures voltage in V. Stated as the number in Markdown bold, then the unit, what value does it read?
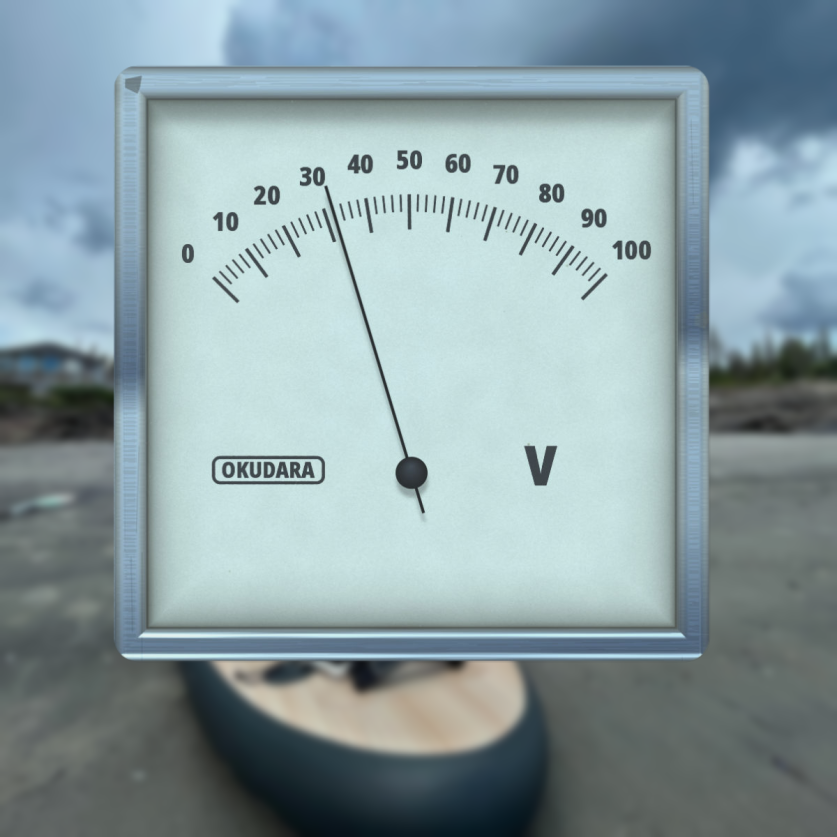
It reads **32** V
